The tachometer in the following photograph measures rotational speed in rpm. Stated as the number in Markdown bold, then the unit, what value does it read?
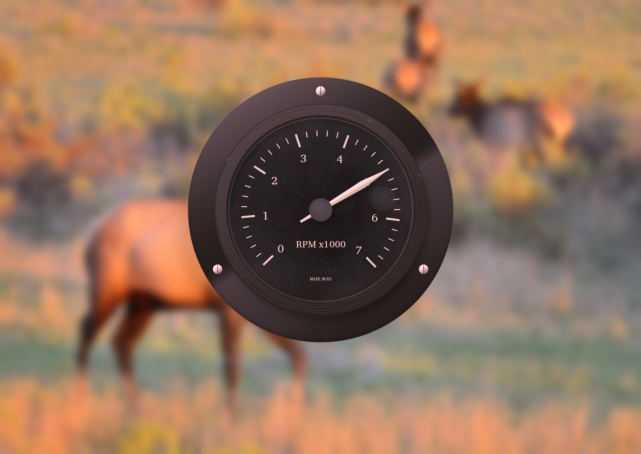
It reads **5000** rpm
